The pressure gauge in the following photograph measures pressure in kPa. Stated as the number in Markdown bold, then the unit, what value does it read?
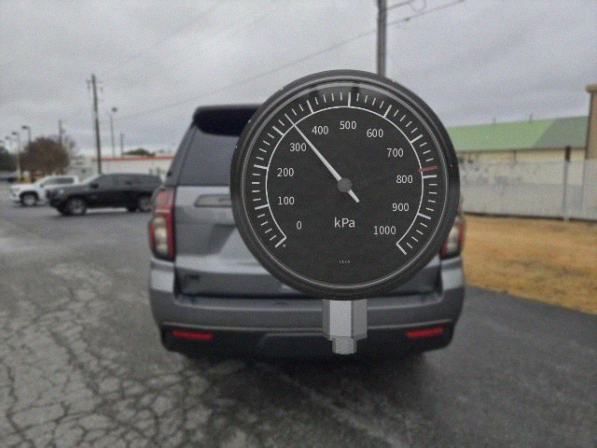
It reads **340** kPa
